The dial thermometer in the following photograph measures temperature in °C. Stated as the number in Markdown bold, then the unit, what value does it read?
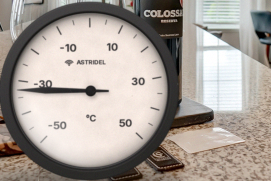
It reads **-32.5** °C
